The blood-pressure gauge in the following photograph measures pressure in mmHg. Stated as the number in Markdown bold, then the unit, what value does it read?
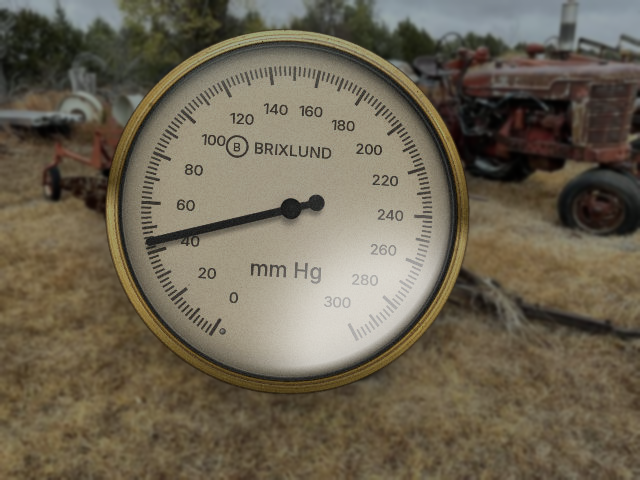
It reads **44** mmHg
